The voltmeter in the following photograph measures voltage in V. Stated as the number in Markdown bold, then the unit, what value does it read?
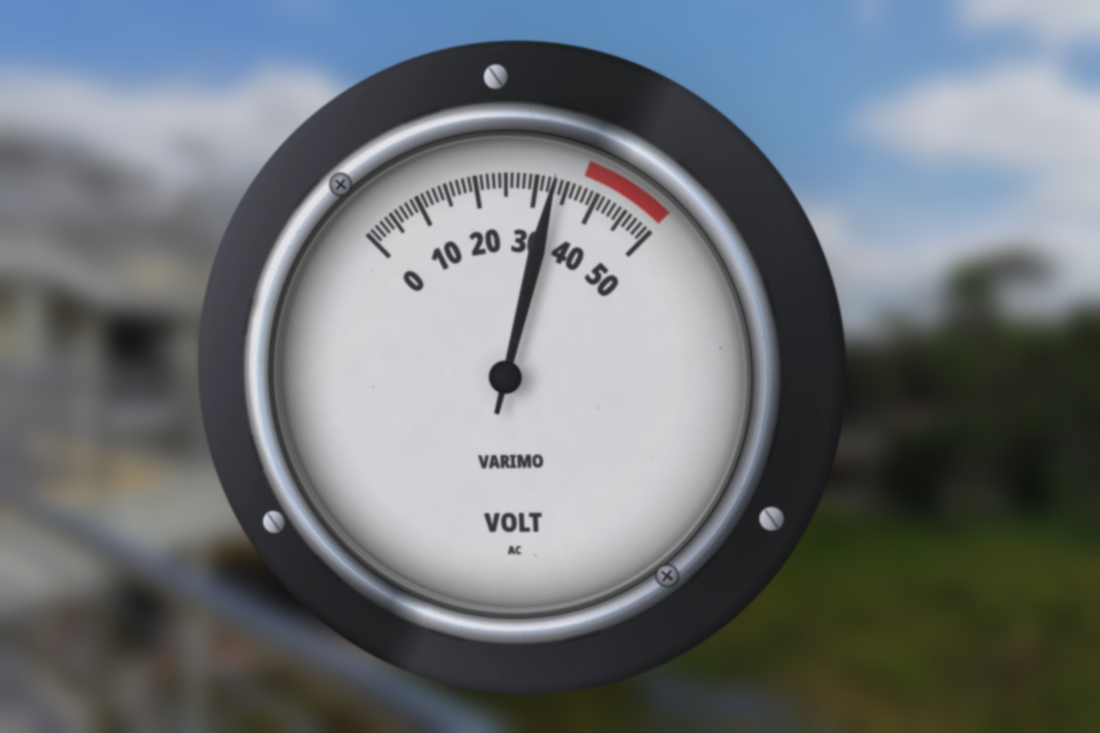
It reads **33** V
